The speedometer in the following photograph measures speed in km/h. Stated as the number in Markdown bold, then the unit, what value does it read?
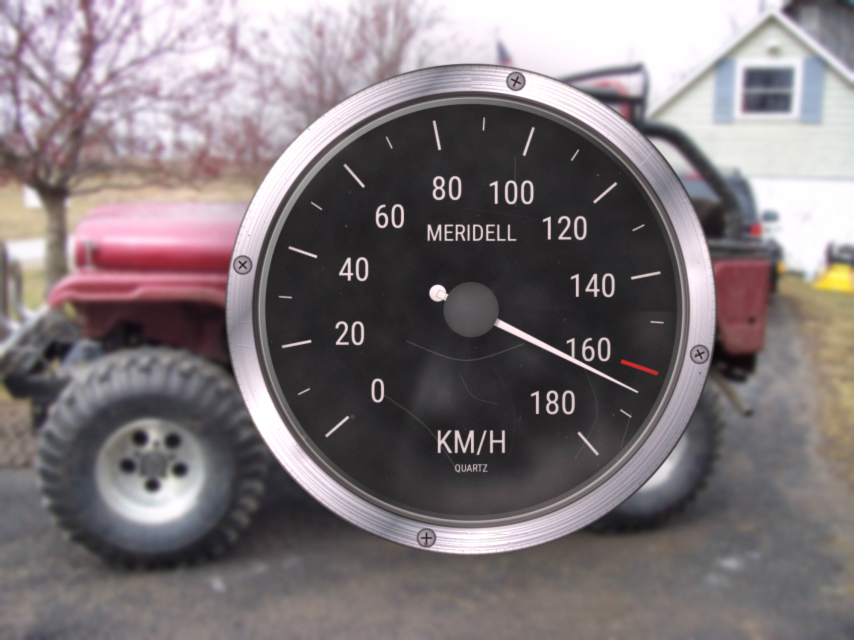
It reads **165** km/h
